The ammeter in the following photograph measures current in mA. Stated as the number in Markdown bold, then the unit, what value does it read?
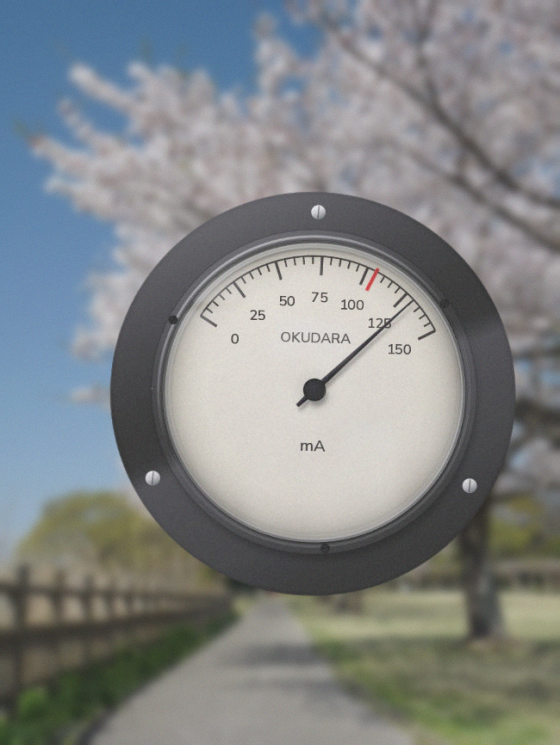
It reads **130** mA
